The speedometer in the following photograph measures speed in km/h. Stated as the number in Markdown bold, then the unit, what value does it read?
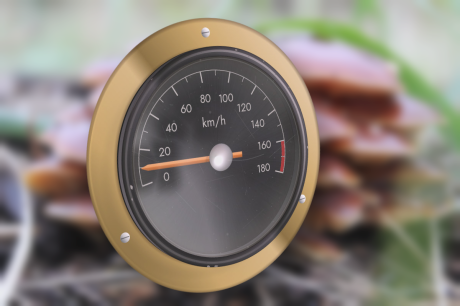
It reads **10** km/h
